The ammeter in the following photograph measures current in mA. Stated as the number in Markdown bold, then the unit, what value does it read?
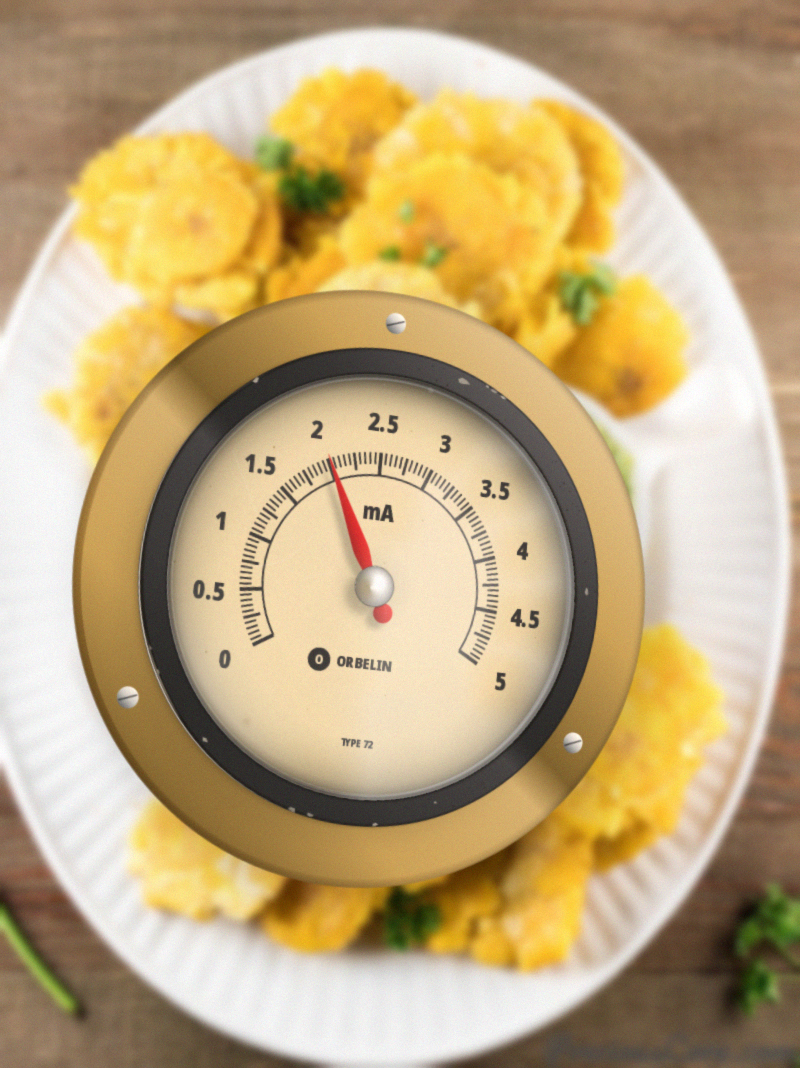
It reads **2** mA
